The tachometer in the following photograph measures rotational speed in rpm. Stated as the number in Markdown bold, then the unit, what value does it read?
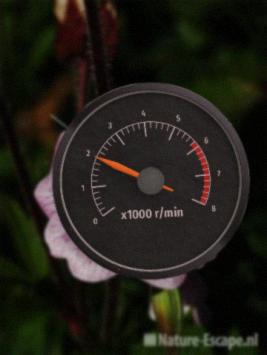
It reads **2000** rpm
